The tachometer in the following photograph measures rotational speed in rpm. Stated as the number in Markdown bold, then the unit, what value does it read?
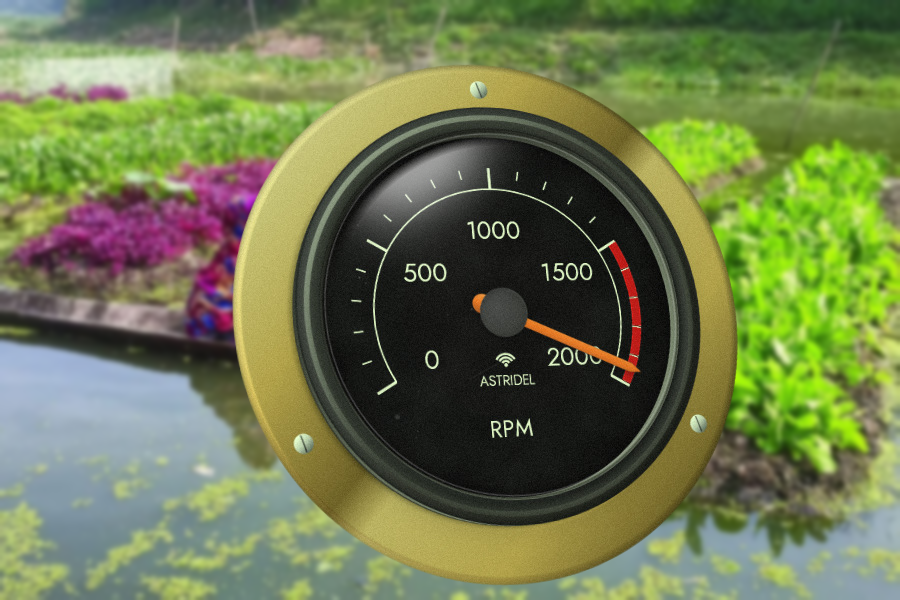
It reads **1950** rpm
